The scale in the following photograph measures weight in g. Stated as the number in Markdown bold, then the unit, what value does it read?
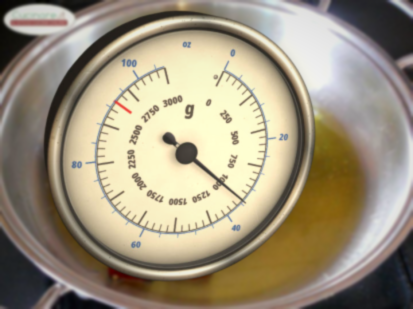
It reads **1000** g
